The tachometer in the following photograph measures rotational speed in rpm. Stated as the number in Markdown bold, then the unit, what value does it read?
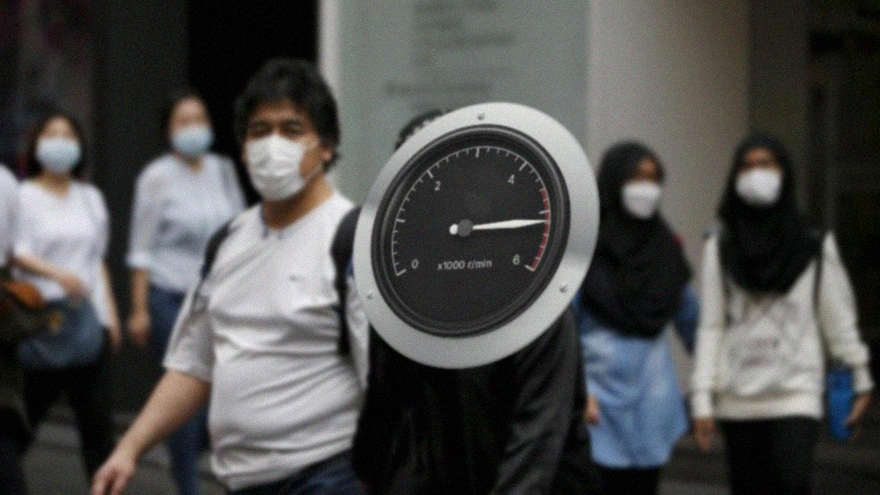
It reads **5200** rpm
